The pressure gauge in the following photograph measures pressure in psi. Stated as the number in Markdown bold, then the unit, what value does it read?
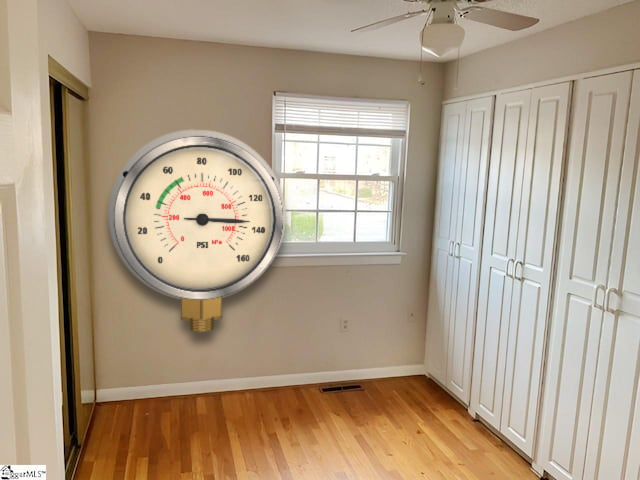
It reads **135** psi
